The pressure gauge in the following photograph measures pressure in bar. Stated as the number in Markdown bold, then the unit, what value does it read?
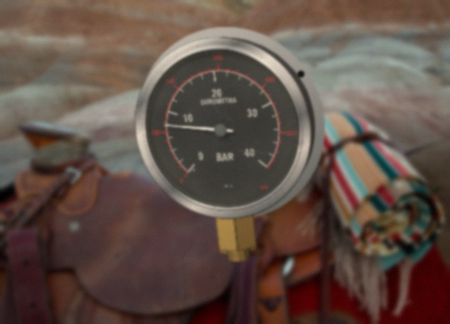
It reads **8** bar
